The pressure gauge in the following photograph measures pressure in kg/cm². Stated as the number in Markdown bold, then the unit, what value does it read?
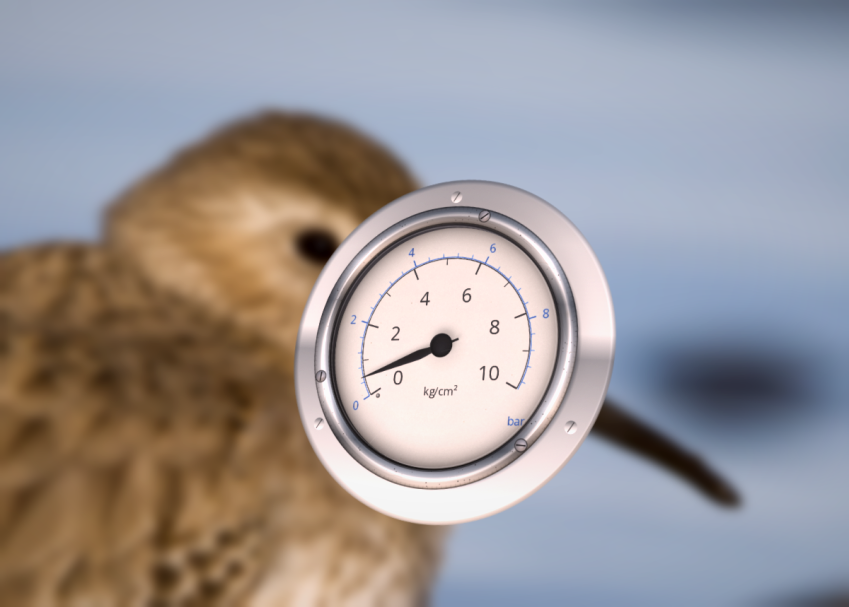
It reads **0.5** kg/cm²
